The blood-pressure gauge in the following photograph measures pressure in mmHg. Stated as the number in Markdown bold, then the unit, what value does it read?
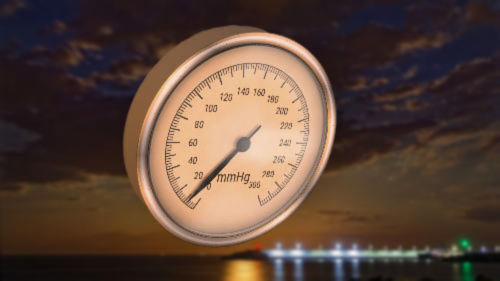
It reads **10** mmHg
